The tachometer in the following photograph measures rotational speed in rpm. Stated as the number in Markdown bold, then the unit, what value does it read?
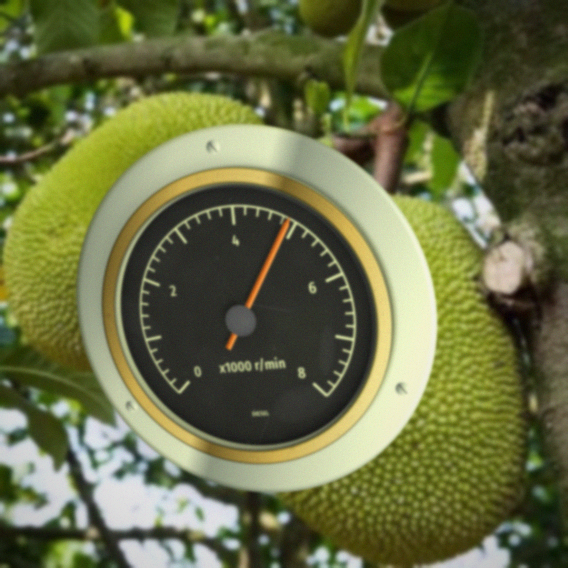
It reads **4900** rpm
